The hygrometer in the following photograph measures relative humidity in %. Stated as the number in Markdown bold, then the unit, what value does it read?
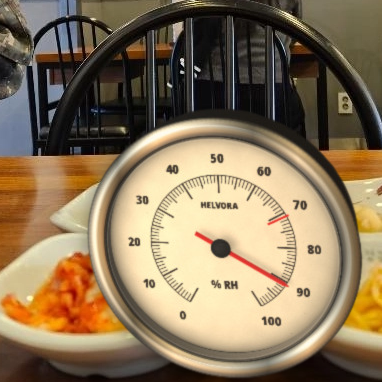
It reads **90** %
